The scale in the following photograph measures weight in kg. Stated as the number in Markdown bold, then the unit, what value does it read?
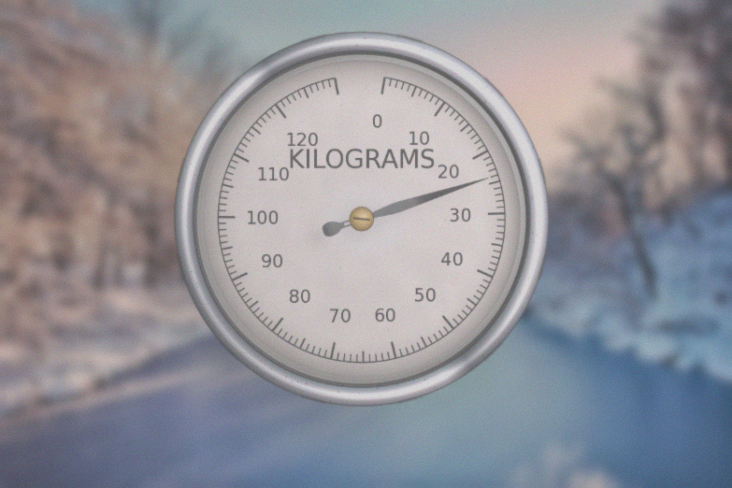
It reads **24** kg
